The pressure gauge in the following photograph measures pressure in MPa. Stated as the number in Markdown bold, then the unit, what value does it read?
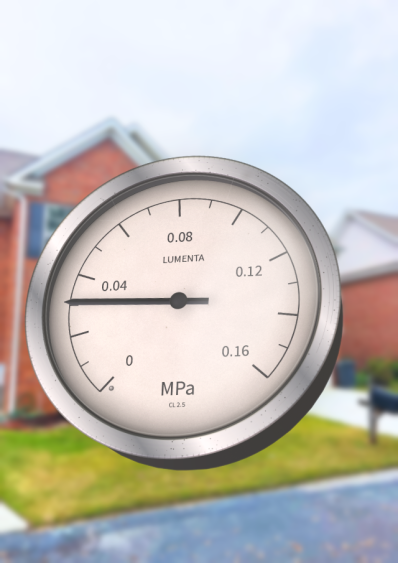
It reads **0.03** MPa
